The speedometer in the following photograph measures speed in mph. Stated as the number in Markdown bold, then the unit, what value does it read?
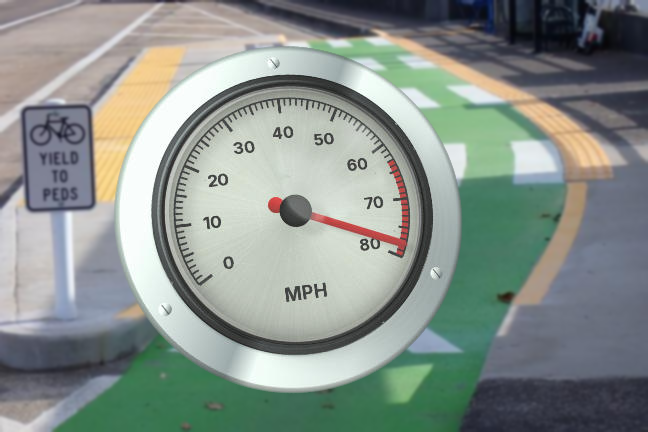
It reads **78** mph
